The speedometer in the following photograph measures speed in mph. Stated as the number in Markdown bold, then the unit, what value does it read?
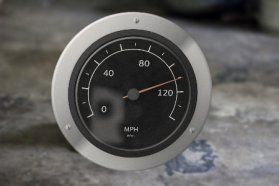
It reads **110** mph
